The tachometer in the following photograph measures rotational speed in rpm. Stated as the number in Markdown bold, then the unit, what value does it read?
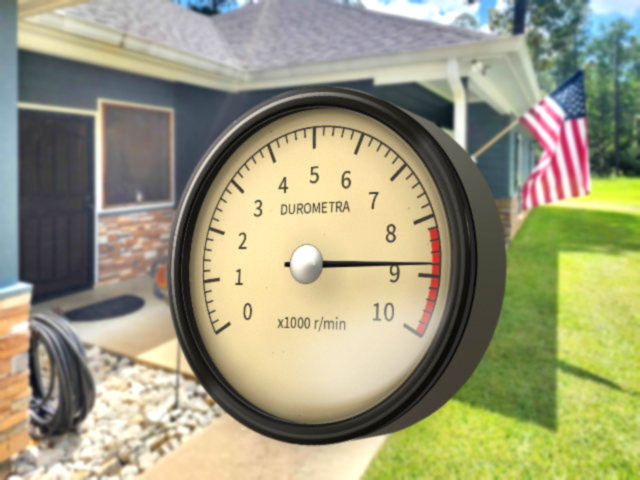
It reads **8800** rpm
